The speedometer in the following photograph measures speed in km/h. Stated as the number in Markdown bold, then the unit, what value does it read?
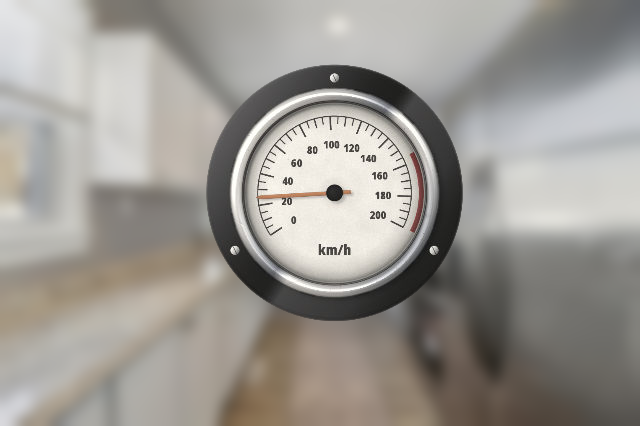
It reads **25** km/h
